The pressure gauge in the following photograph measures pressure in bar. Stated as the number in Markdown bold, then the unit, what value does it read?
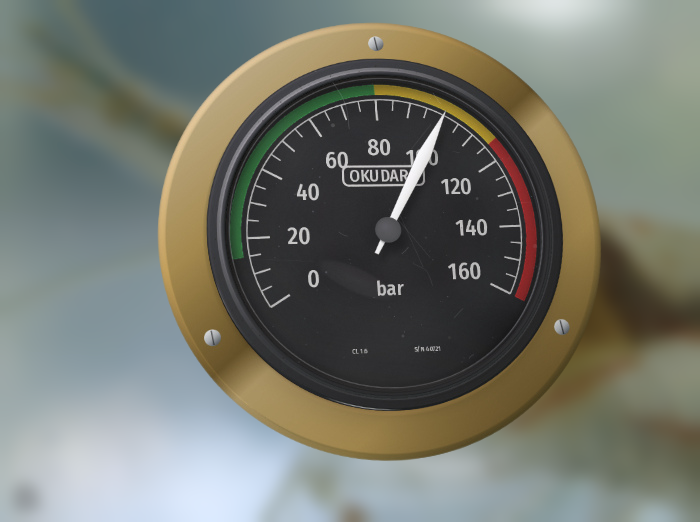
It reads **100** bar
